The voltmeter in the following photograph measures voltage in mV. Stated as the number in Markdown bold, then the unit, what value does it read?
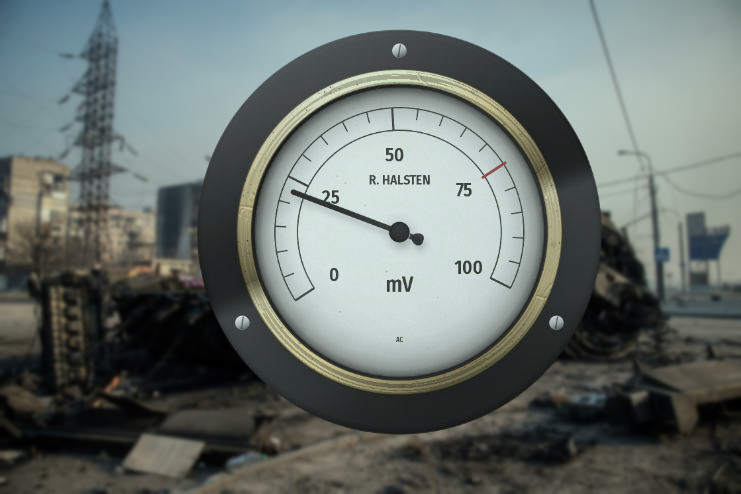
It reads **22.5** mV
